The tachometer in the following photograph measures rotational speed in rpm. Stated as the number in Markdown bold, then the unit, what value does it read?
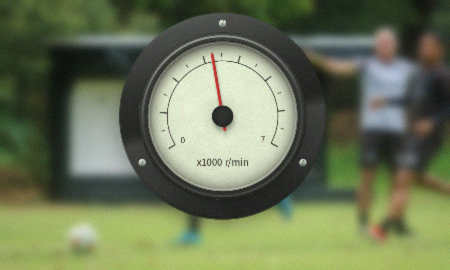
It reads **3250** rpm
